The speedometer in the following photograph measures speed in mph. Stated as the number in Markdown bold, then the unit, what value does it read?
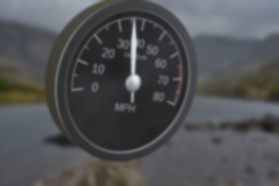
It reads **35** mph
